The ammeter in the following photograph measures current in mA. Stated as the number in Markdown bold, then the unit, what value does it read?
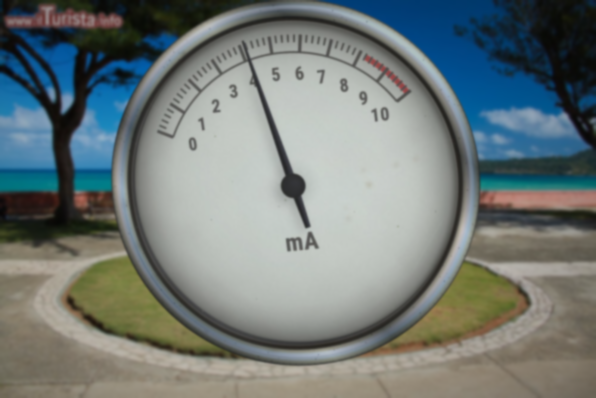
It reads **4.2** mA
